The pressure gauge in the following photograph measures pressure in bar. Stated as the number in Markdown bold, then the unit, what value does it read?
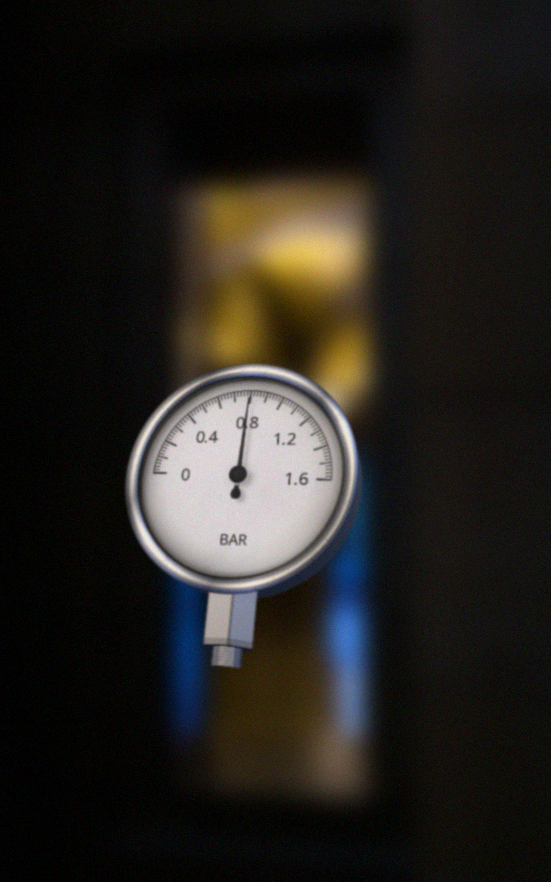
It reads **0.8** bar
